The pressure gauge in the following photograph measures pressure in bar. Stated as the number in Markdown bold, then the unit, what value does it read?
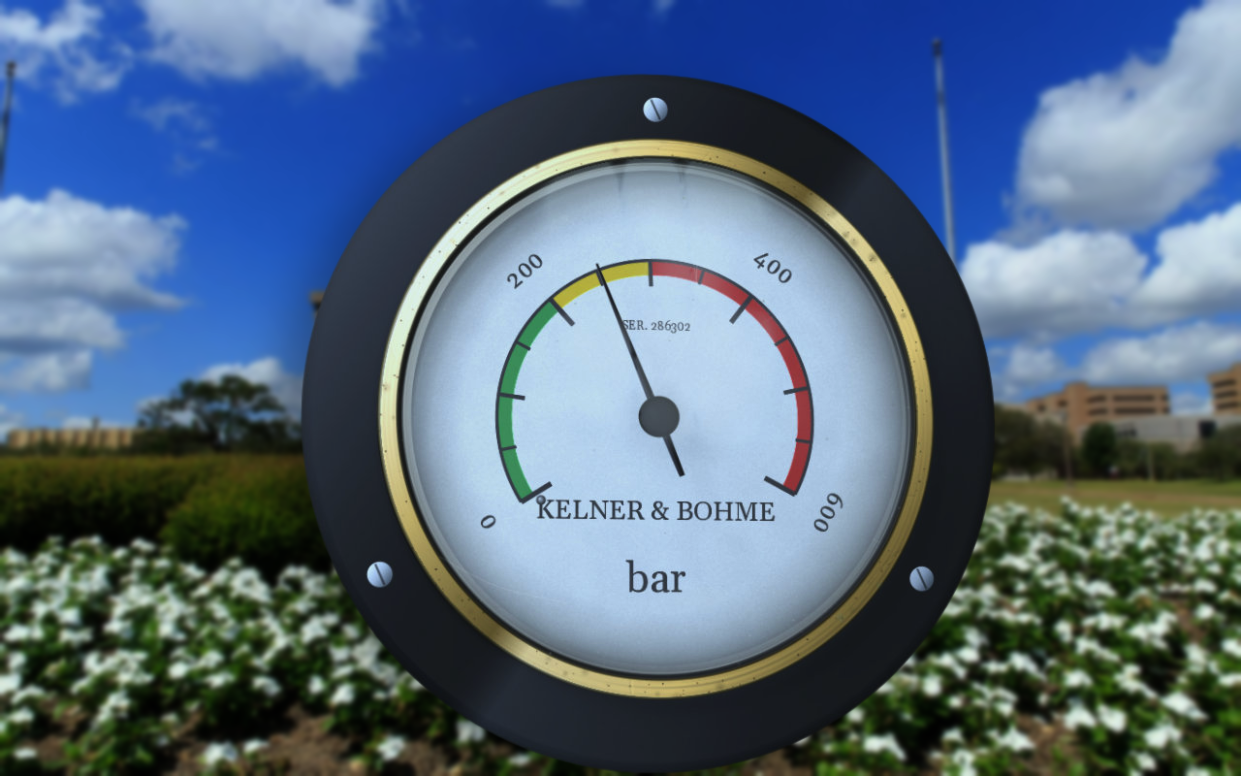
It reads **250** bar
